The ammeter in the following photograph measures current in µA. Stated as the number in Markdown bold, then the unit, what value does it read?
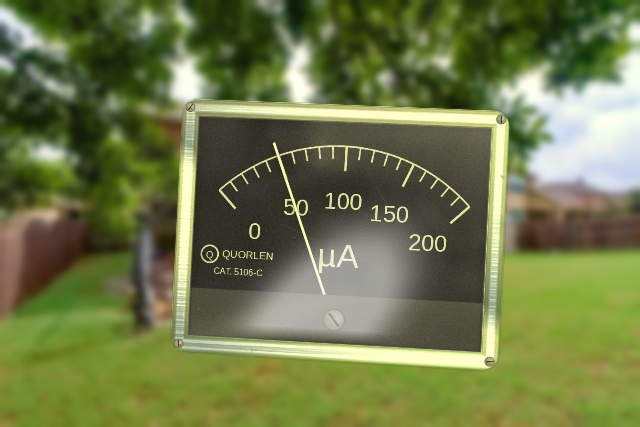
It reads **50** µA
